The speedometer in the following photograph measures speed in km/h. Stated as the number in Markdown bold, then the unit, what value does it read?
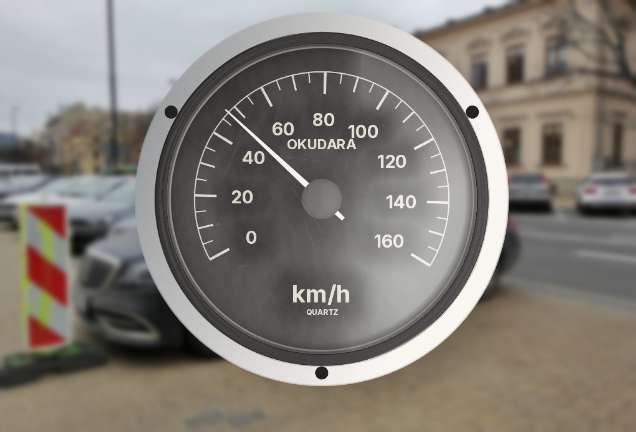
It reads **47.5** km/h
